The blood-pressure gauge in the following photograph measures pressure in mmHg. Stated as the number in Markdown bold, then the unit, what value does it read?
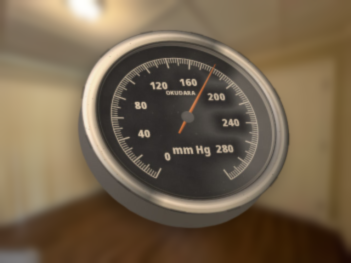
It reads **180** mmHg
